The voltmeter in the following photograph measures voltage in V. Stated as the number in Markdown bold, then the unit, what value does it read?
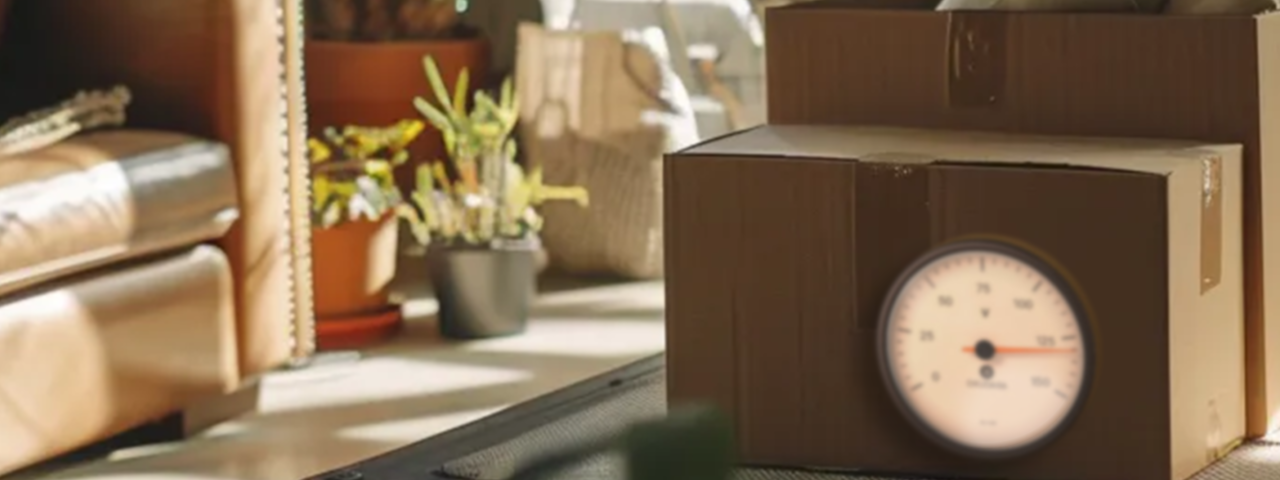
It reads **130** V
